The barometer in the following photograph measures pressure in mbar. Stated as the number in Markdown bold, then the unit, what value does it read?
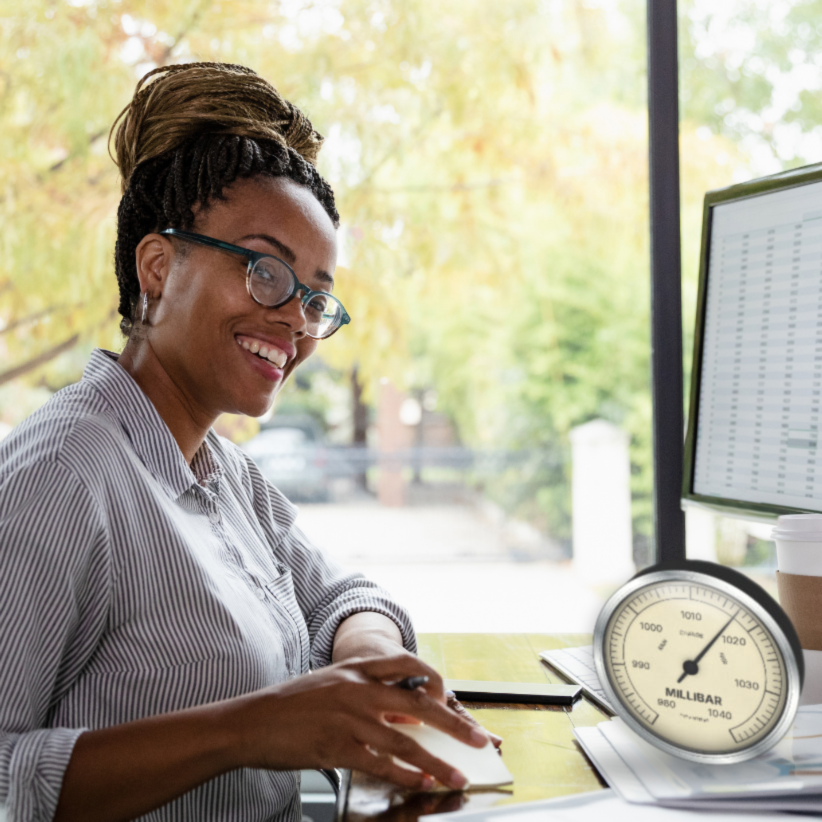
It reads **1017** mbar
